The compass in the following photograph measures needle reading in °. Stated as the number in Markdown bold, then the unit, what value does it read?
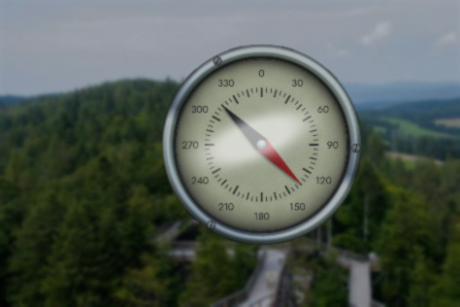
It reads **135** °
